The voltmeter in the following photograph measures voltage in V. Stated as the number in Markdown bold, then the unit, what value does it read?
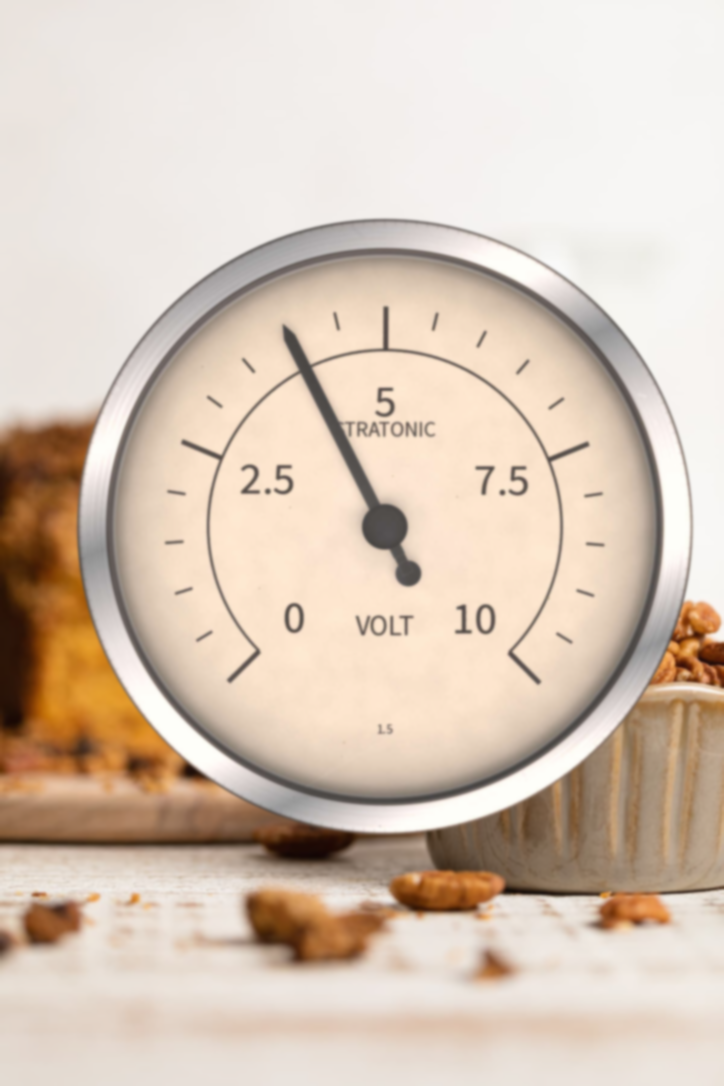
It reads **4** V
